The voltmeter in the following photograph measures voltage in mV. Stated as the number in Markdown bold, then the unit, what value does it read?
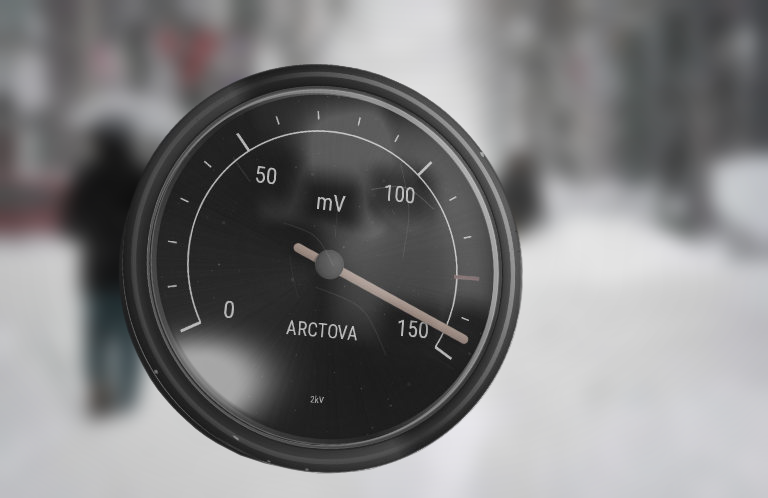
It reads **145** mV
